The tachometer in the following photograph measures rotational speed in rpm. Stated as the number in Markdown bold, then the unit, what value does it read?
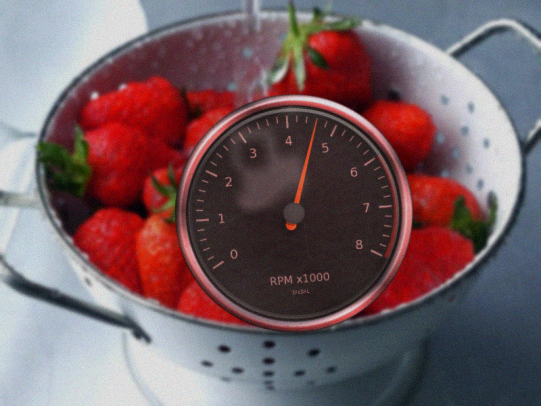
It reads **4600** rpm
